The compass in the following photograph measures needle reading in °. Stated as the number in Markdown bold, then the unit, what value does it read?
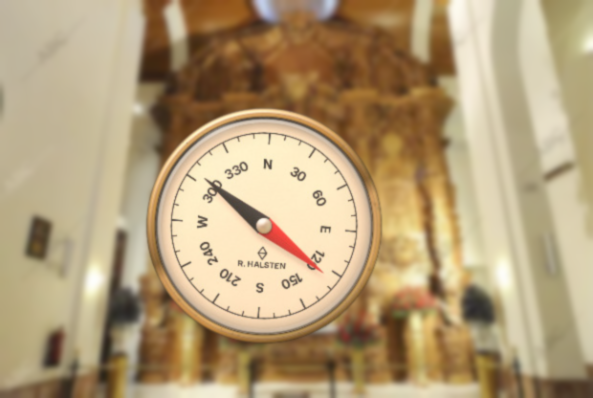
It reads **125** °
